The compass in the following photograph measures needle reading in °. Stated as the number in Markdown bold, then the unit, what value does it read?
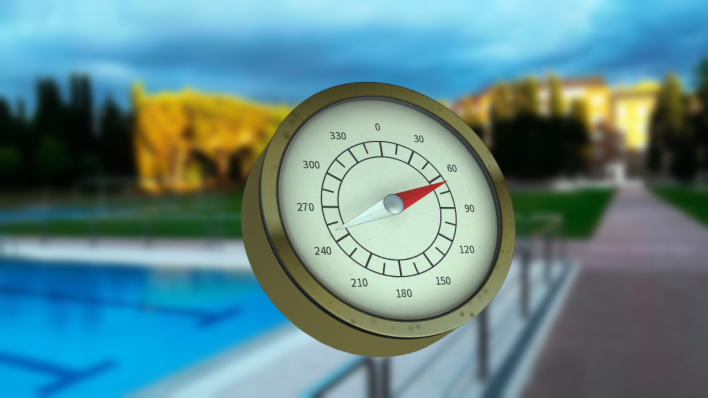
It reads **67.5** °
